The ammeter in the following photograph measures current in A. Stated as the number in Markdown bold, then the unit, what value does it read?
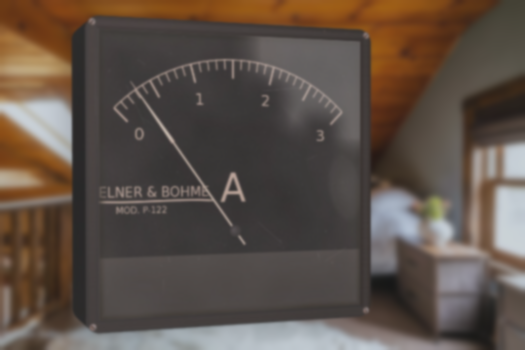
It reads **0.3** A
